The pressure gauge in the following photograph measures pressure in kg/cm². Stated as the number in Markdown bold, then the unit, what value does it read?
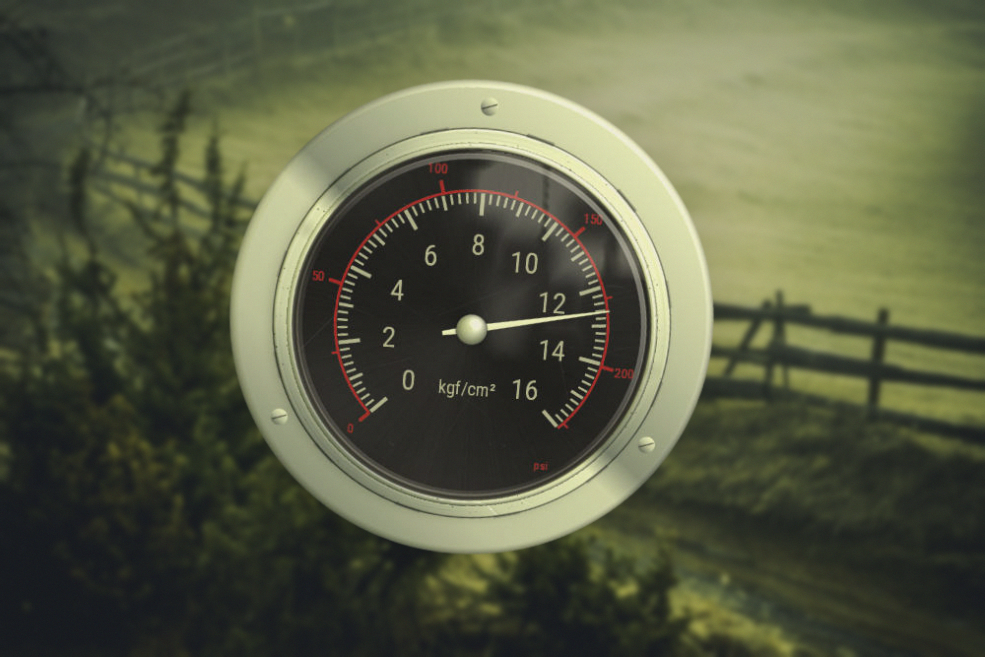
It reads **12.6** kg/cm²
